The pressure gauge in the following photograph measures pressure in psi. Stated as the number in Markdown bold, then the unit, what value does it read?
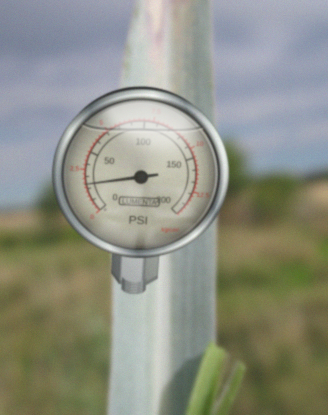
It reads **25** psi
